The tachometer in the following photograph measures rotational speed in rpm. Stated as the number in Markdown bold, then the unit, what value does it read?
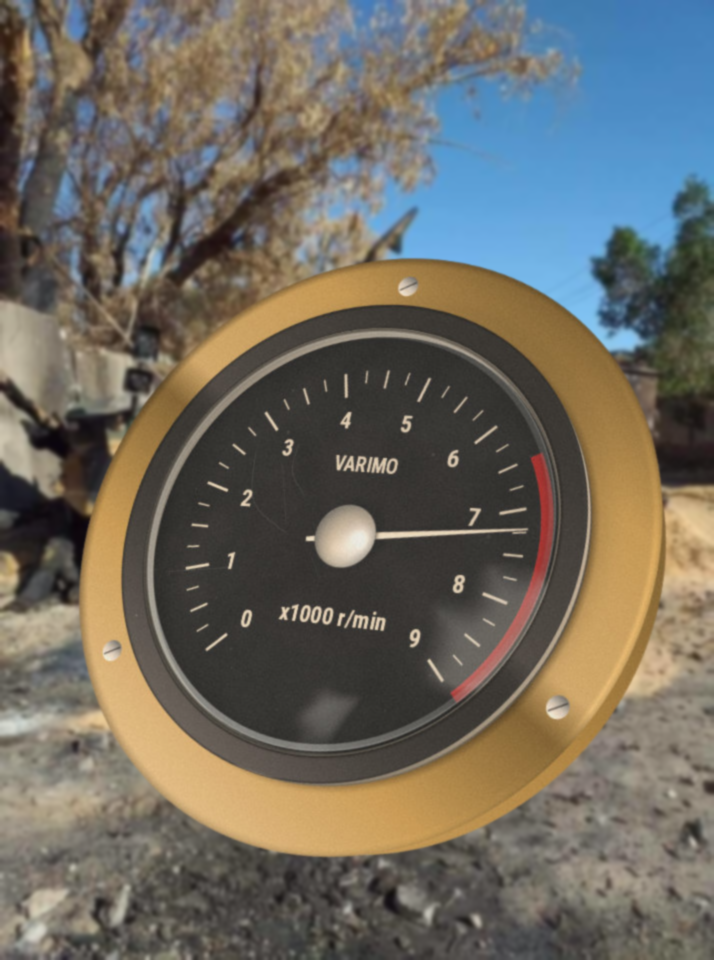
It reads **7250** rpm
